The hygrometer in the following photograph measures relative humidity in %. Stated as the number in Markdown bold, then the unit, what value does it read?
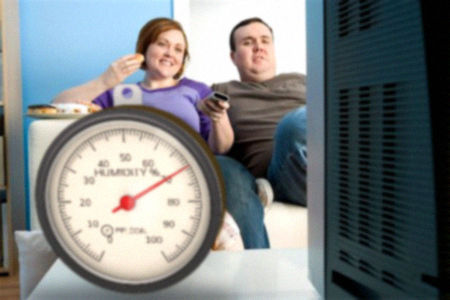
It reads **70** %
